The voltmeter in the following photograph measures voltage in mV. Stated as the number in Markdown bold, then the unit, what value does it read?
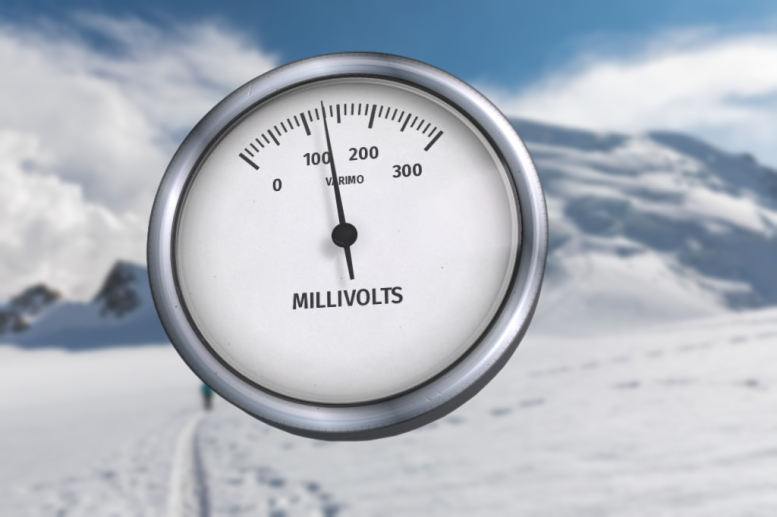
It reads **130** mV
